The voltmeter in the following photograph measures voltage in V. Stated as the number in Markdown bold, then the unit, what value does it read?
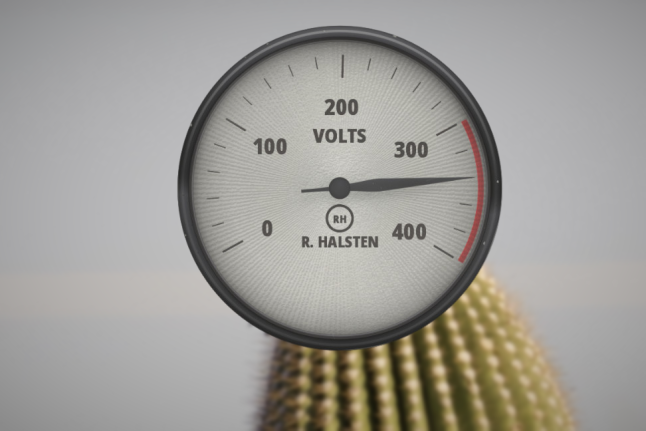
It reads **340** V
